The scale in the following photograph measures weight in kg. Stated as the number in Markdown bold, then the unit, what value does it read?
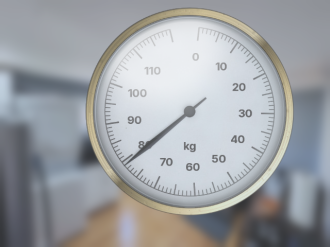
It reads **79** kg
